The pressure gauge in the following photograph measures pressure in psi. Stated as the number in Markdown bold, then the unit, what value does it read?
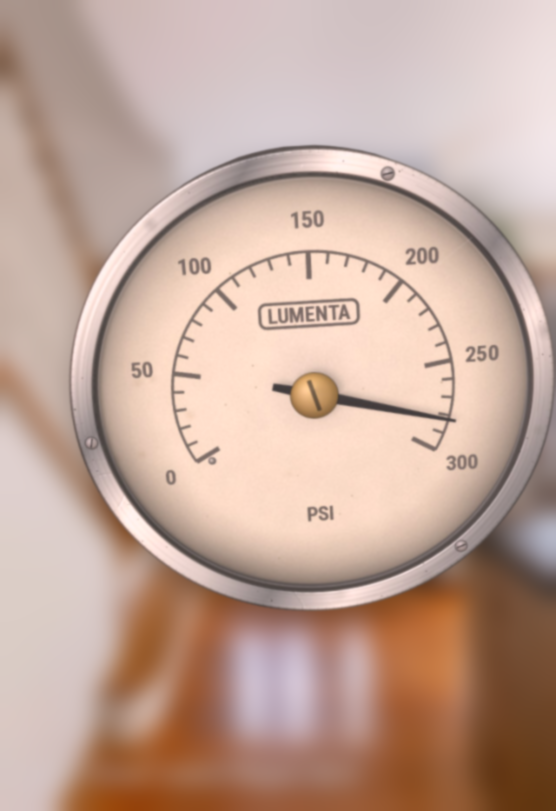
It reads **280** psi
